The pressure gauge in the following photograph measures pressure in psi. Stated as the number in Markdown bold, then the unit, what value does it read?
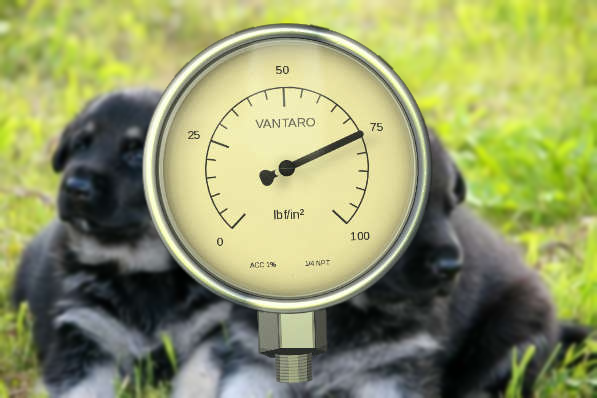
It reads **75** psi
